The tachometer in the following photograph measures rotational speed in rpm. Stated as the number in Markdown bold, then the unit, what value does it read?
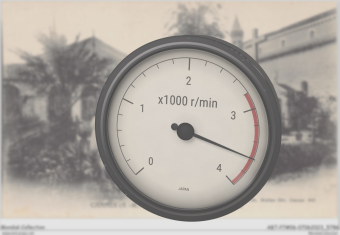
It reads **3600** rpm
